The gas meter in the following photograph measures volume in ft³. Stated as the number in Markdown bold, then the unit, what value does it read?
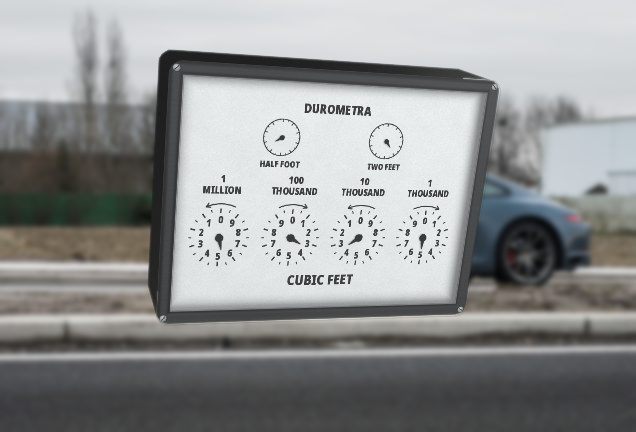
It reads **533500** ft³
